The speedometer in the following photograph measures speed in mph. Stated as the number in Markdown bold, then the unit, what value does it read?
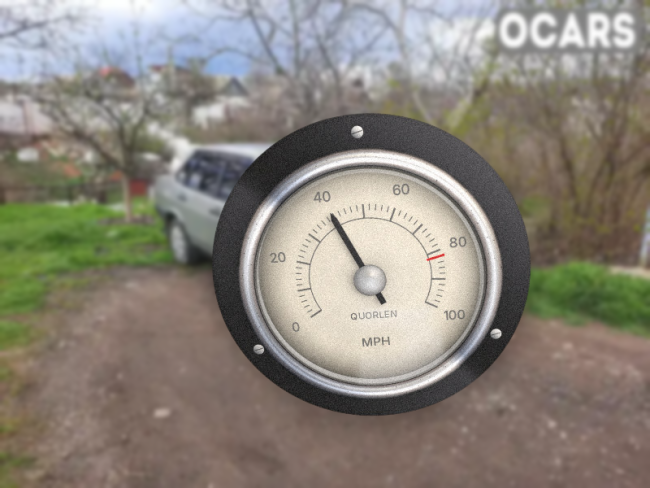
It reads **40** mph
